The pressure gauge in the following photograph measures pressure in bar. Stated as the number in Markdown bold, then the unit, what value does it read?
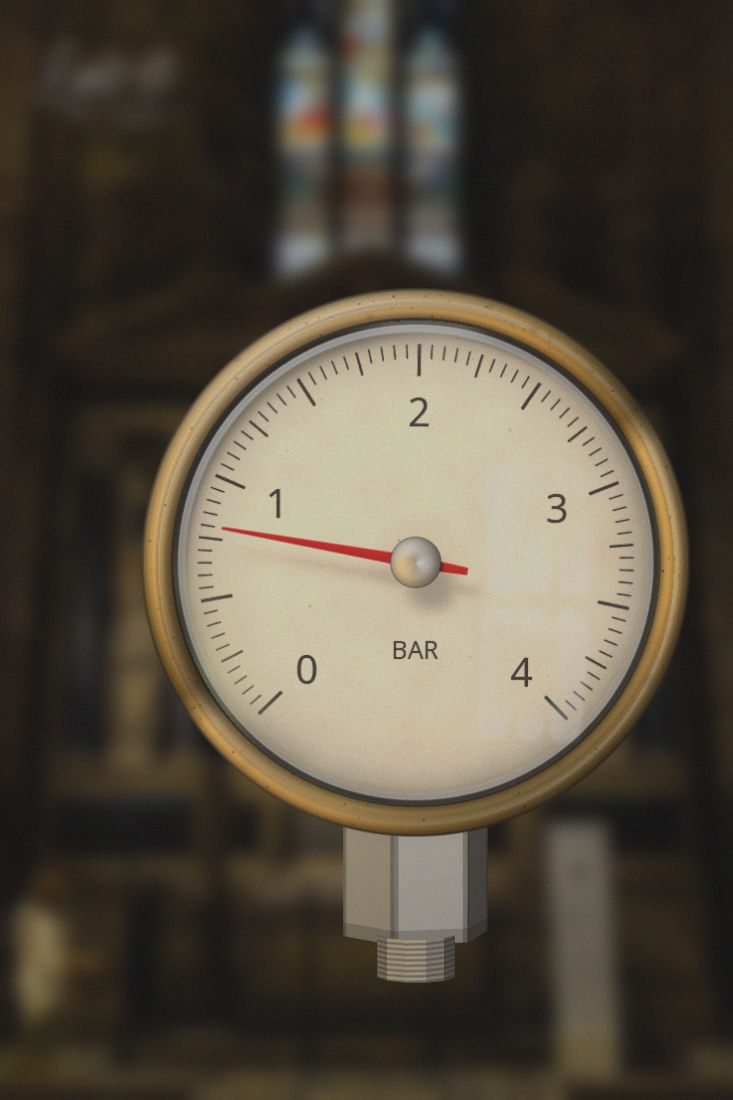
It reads **0.8** bar
